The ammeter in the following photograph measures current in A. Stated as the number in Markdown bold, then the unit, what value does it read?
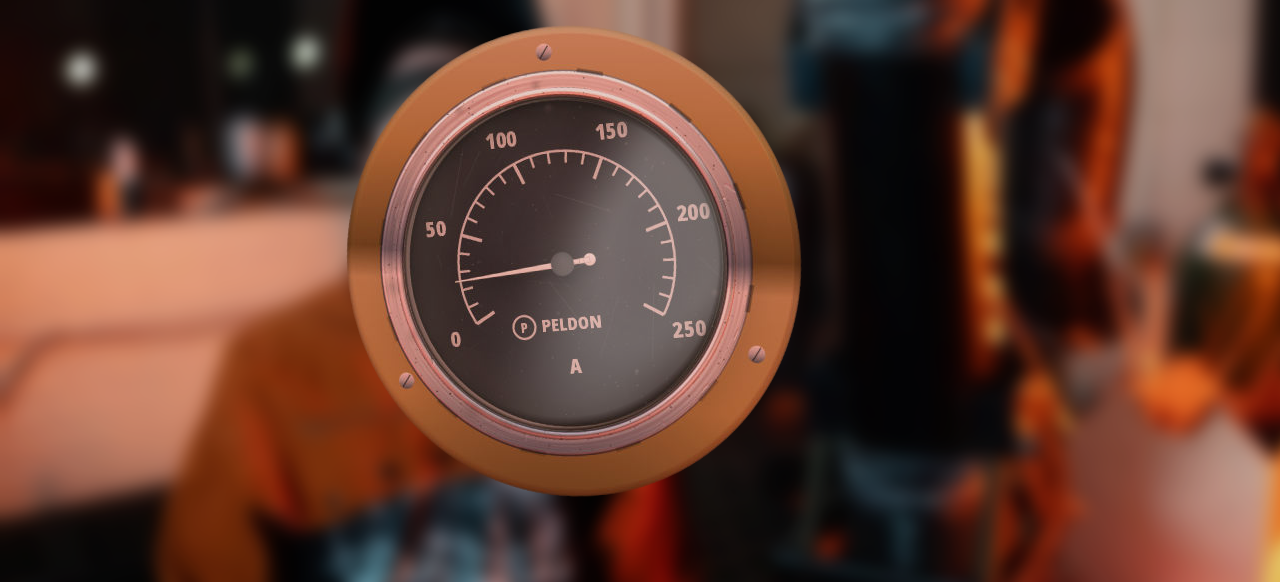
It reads **25** A
